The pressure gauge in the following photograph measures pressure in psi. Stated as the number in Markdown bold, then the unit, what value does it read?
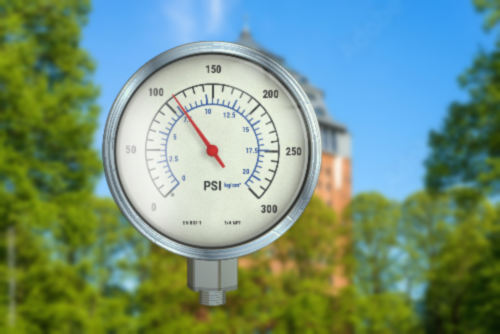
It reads **110** psi
